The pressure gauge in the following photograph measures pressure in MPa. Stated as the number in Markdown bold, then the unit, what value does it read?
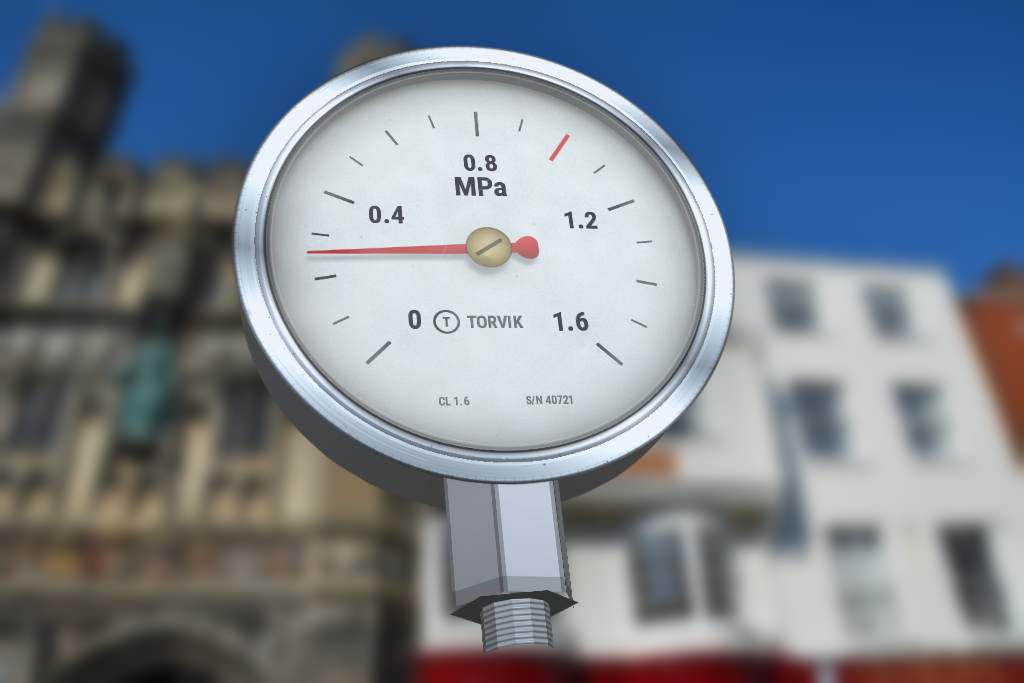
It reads **0.25** MPa
